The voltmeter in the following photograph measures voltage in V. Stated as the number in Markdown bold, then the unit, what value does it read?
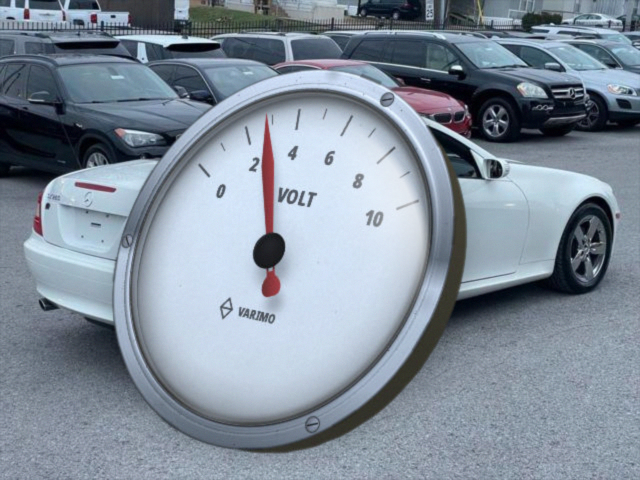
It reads **3** V
